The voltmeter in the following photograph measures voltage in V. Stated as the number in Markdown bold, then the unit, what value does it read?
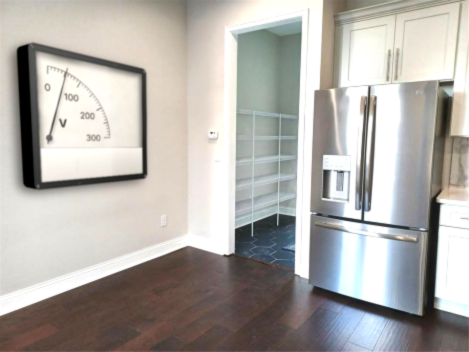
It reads **50** V
